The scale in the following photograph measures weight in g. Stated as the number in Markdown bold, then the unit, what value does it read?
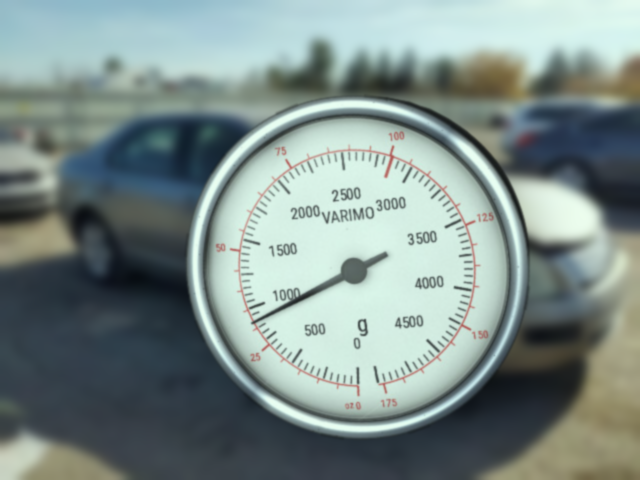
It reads **900** g
